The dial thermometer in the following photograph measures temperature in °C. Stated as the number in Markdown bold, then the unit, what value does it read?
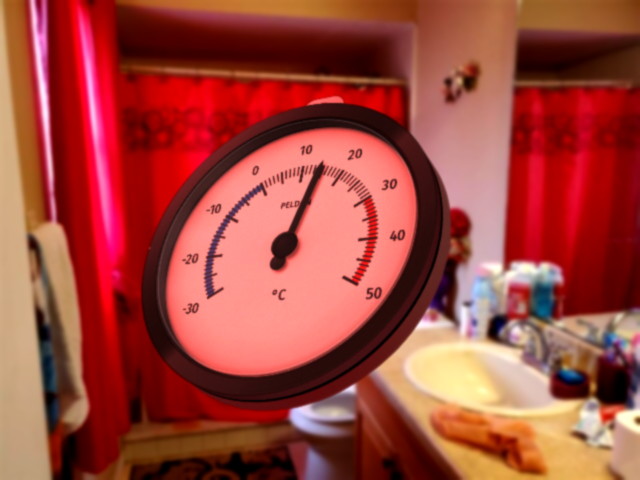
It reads **15** °C
